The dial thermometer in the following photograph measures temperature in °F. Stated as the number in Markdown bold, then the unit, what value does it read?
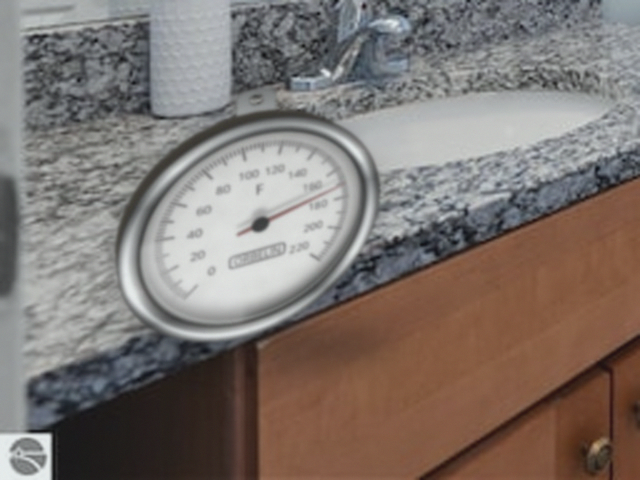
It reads **170** °F
